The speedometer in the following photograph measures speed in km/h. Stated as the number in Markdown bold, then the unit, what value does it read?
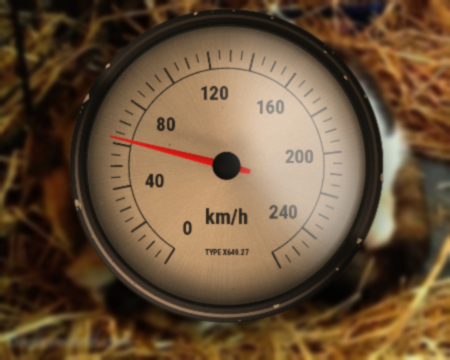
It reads **62.5** km/h
